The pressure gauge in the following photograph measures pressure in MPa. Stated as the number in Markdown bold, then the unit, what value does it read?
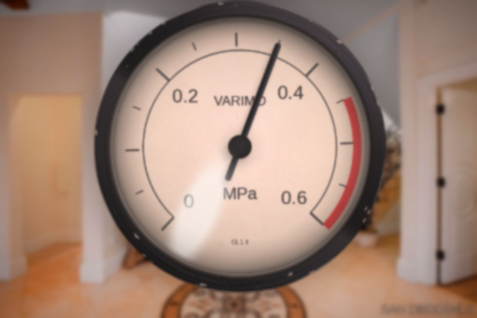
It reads **0.35** MPa
